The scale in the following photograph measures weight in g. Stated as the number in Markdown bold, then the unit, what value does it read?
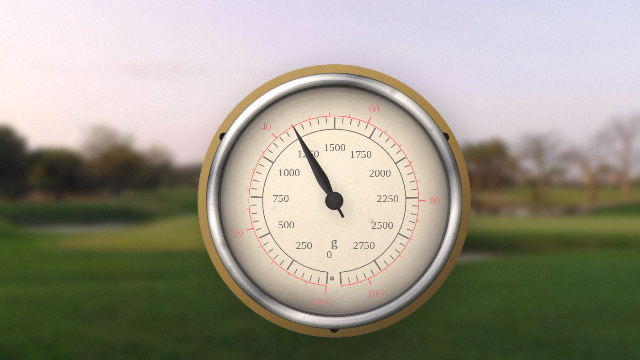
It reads **1250** g
